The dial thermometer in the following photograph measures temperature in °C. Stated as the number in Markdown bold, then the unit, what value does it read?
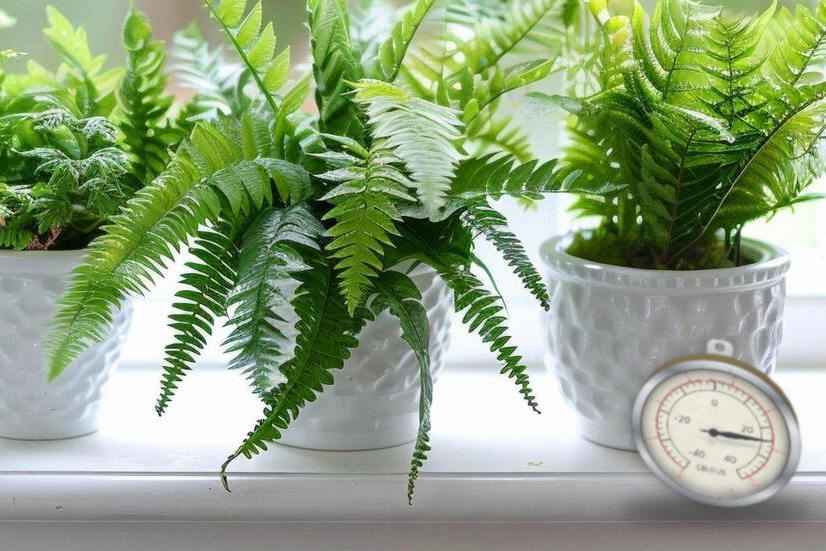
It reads **24** °C
